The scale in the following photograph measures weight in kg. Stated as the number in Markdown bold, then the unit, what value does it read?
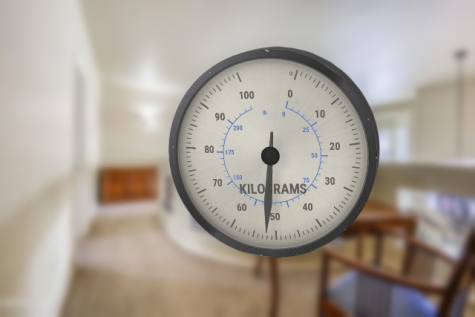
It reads **52** kg
